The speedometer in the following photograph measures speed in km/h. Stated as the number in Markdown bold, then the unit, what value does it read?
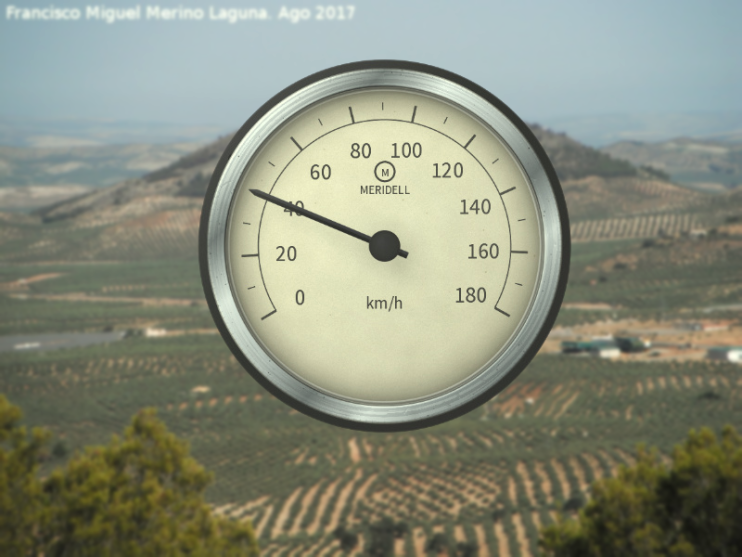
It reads **40** km/h
